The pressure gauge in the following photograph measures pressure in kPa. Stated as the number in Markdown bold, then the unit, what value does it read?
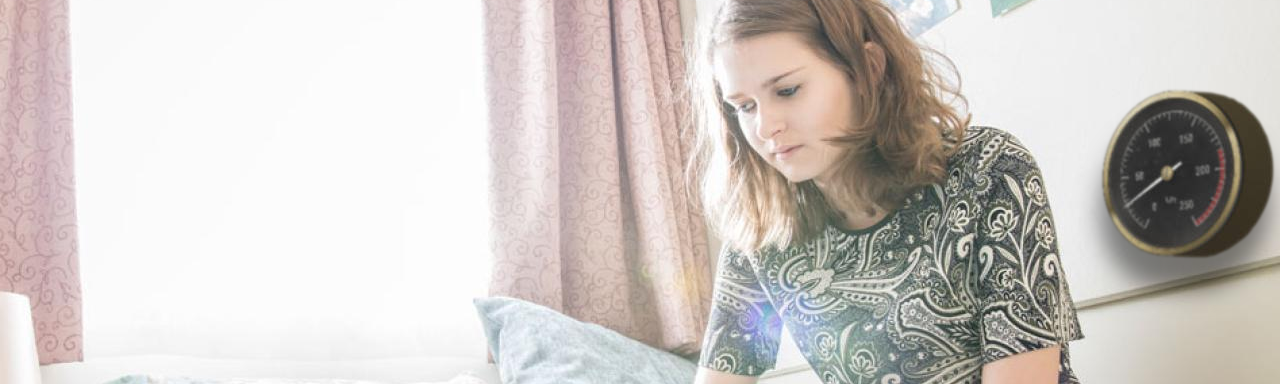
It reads **25** kPa
